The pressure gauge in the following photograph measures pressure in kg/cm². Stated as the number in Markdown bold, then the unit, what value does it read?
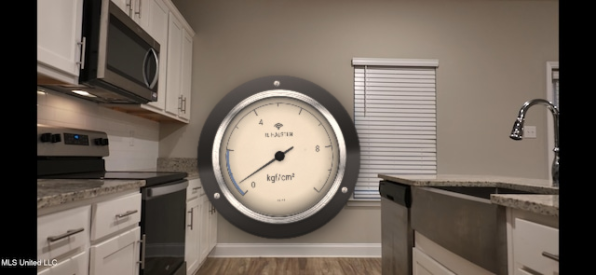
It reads **0.5** kg/cm²
